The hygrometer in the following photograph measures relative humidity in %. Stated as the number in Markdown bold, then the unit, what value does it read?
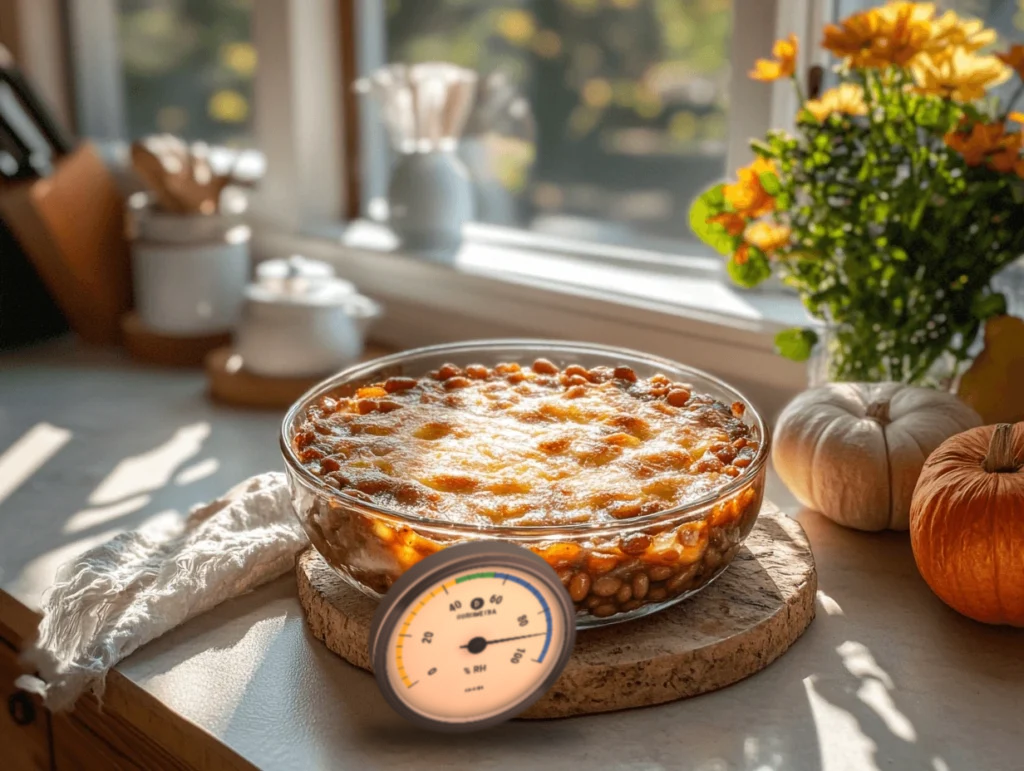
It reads **88** %
